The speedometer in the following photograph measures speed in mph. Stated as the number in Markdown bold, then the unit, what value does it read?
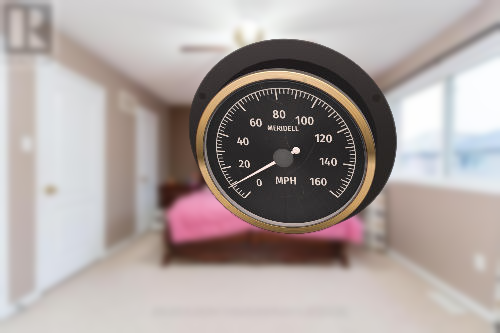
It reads **10** mph
